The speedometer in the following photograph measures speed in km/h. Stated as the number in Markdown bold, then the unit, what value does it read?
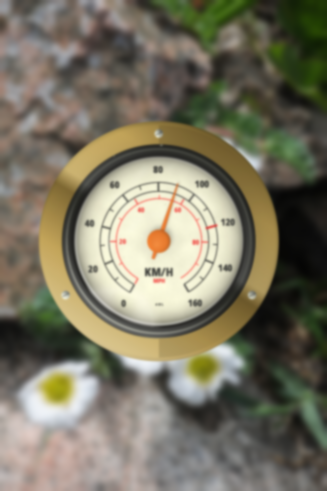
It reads **90** km/h
